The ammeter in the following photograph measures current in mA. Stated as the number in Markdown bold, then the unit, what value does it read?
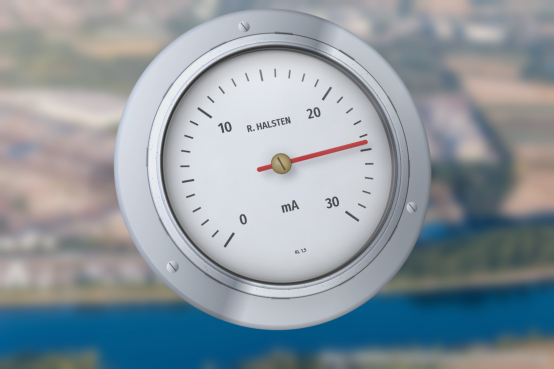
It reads **24.5** mA
